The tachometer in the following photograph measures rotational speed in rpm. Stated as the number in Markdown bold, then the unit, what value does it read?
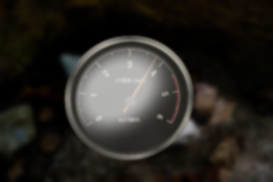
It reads **3750** rpm
